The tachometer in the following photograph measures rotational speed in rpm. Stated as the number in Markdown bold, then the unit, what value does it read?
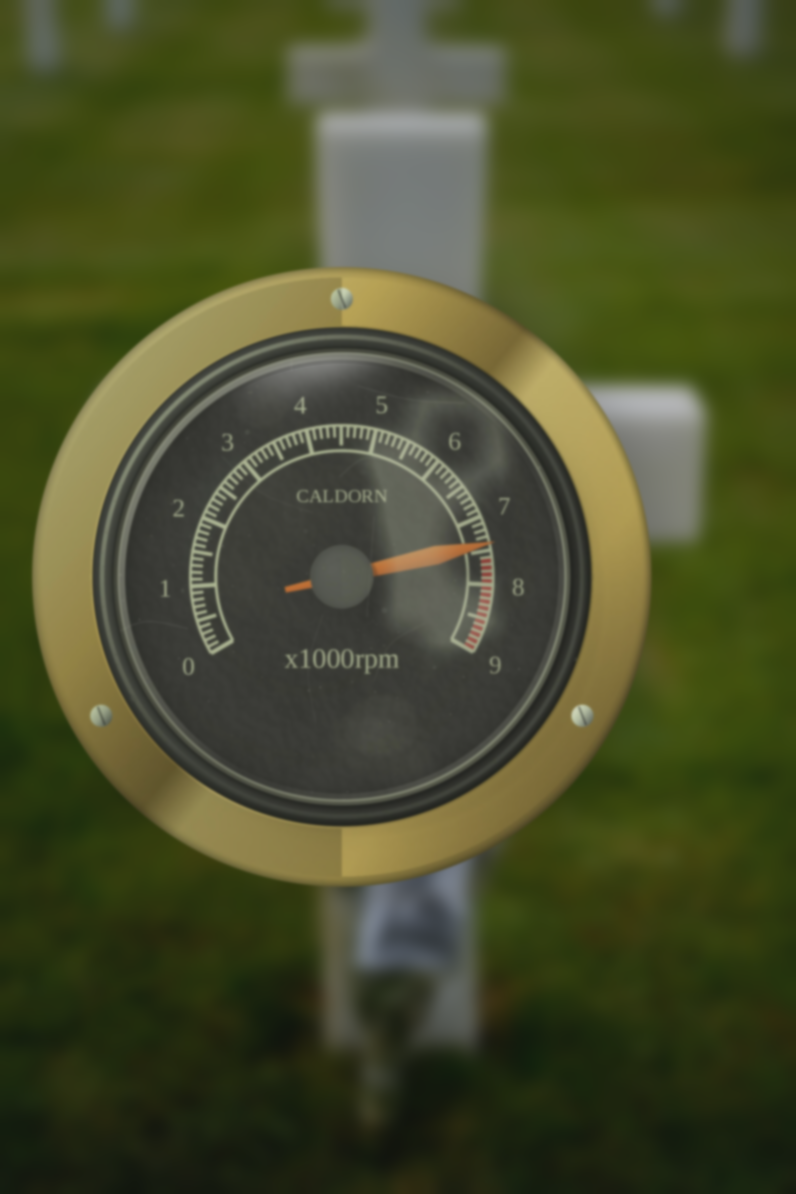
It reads **7400** rpm
